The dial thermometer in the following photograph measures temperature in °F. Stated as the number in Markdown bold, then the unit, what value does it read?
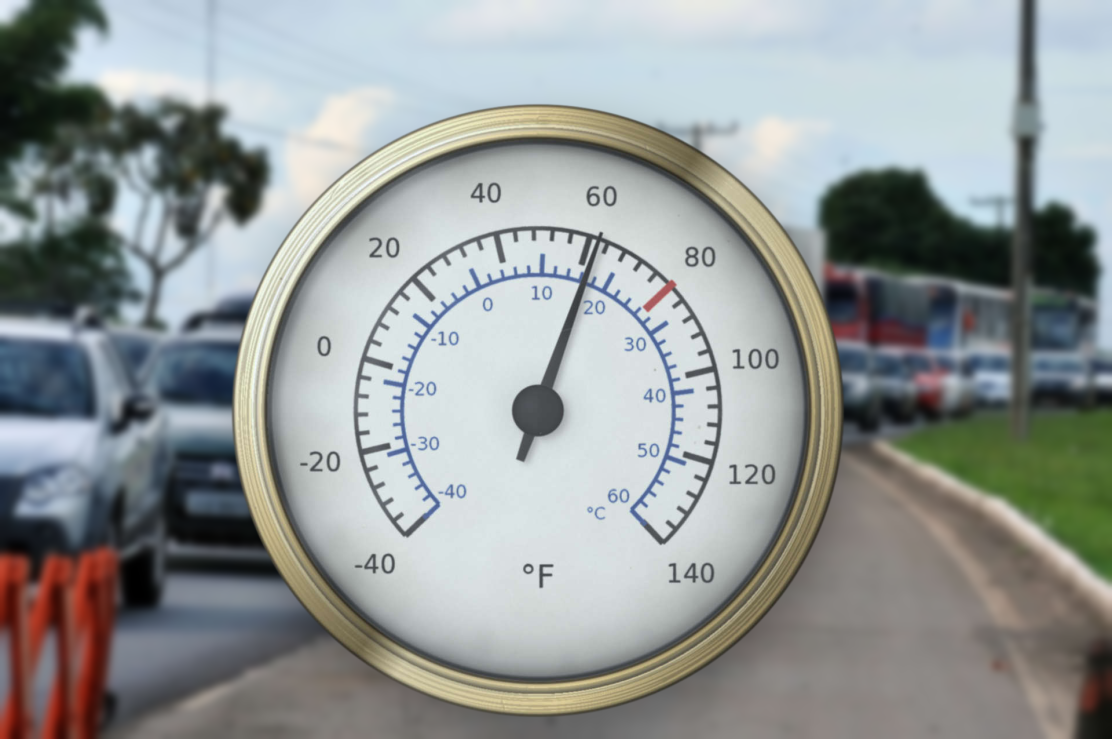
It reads **62** °F
